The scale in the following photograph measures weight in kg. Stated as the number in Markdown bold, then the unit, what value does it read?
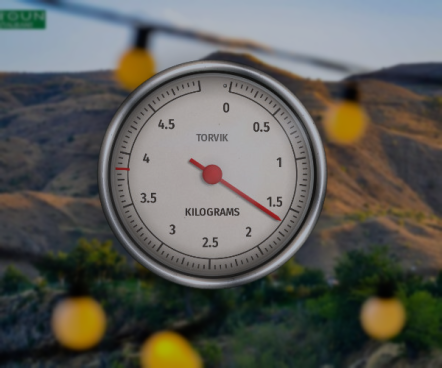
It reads **1.65** kg
